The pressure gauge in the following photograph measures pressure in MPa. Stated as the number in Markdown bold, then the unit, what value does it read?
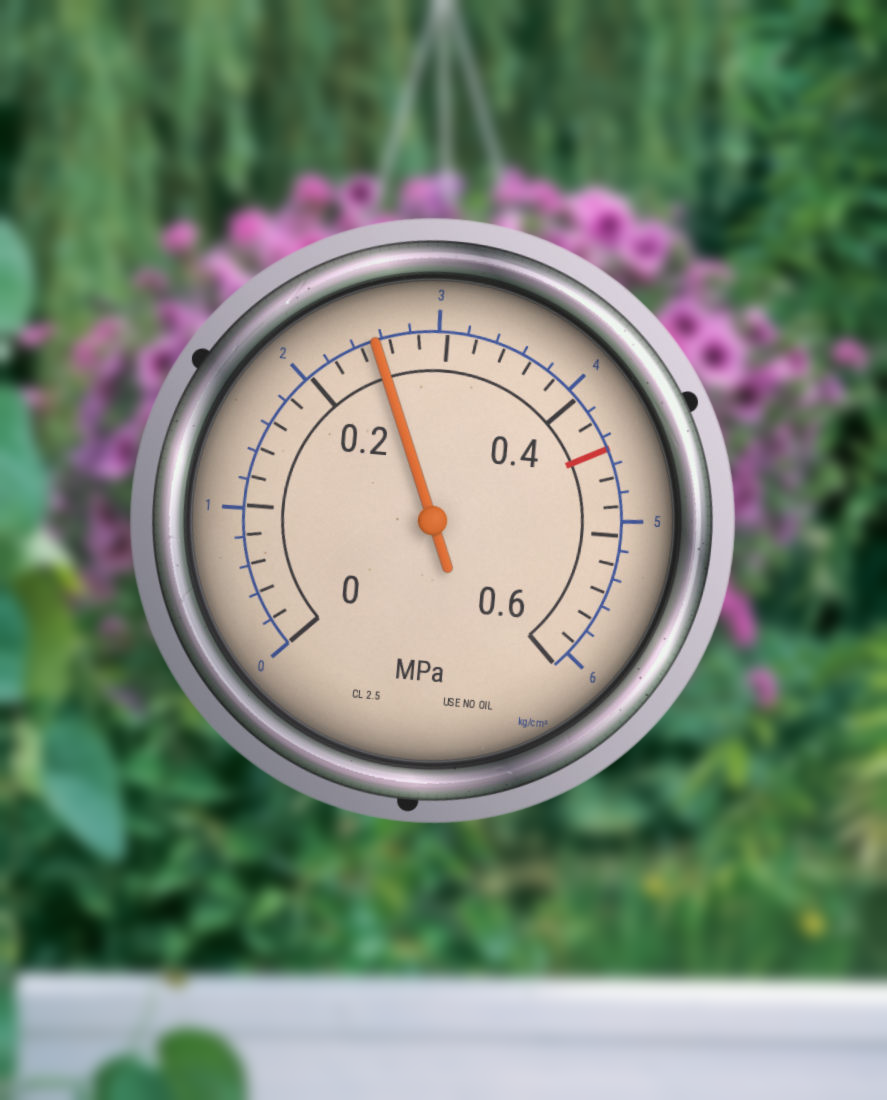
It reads **0.25** MPa
